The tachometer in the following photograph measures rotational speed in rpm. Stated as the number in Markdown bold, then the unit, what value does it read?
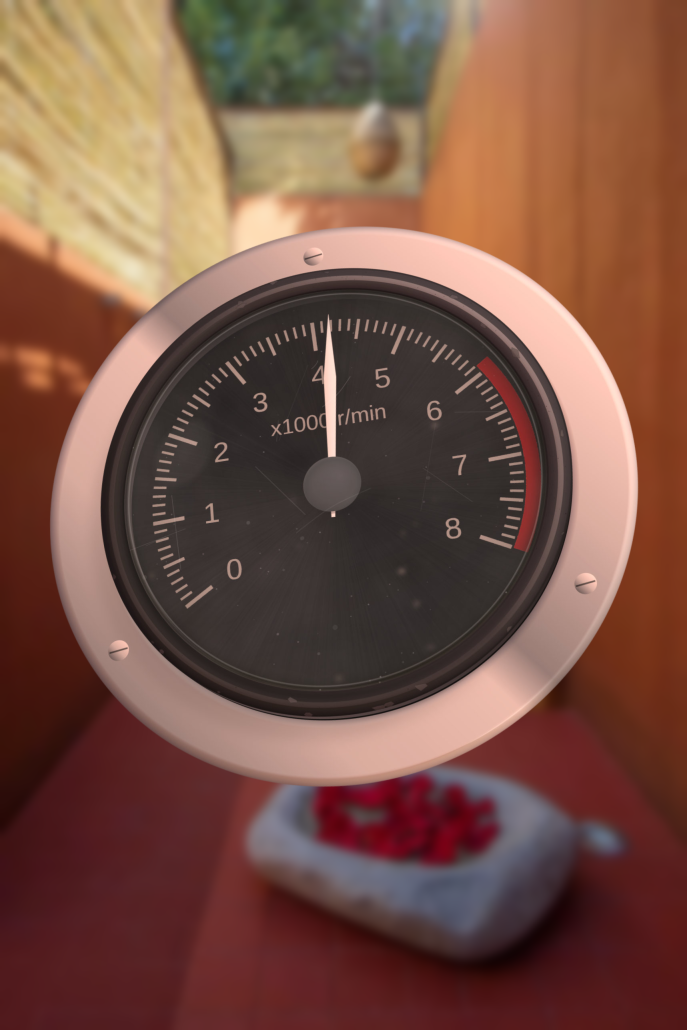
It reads **4200** rpm
